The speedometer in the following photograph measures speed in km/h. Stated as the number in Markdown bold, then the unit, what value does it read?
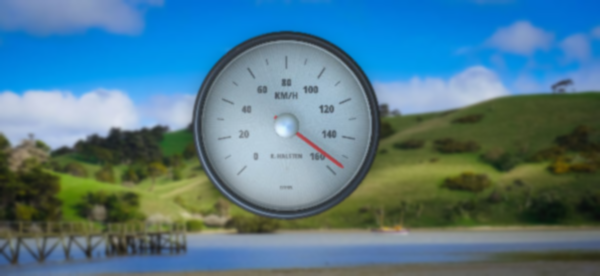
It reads **155** km/h
